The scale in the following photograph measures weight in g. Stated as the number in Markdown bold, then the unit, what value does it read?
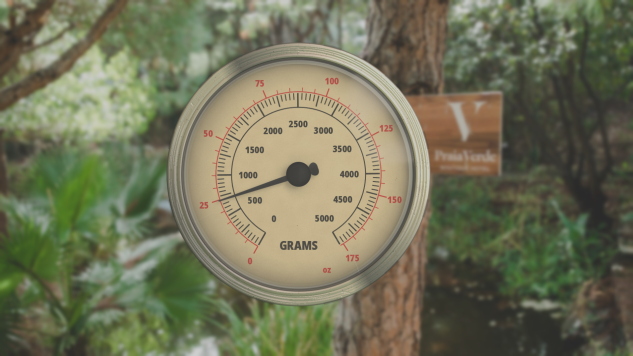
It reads **700** g
